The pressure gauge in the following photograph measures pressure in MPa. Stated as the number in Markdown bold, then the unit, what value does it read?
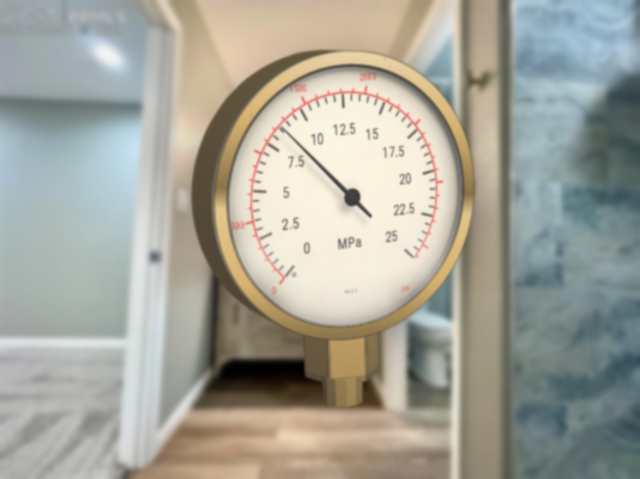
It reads **8.5** MPa
